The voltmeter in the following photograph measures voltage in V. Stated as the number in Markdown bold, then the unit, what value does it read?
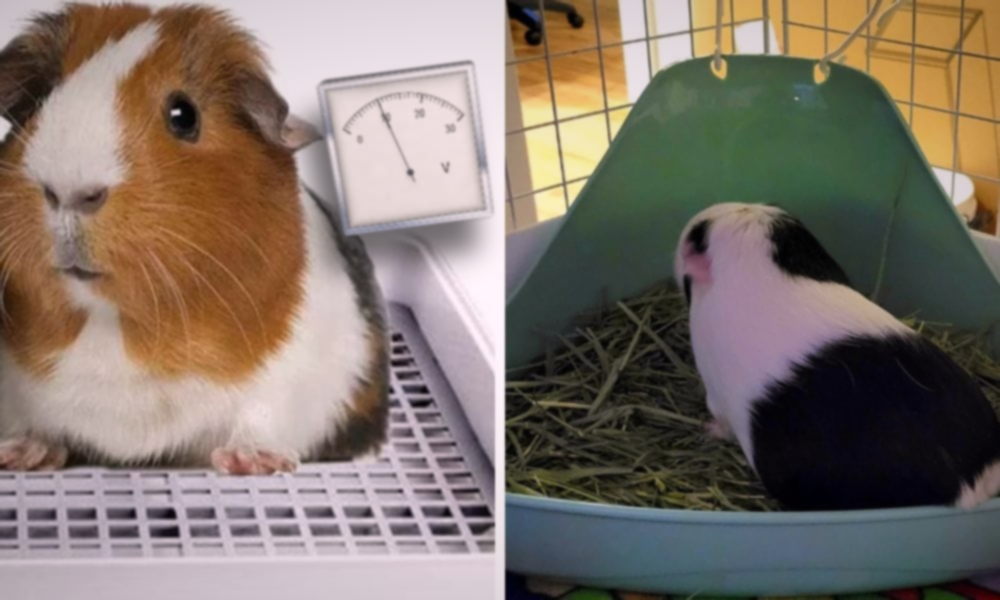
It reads **10** V
